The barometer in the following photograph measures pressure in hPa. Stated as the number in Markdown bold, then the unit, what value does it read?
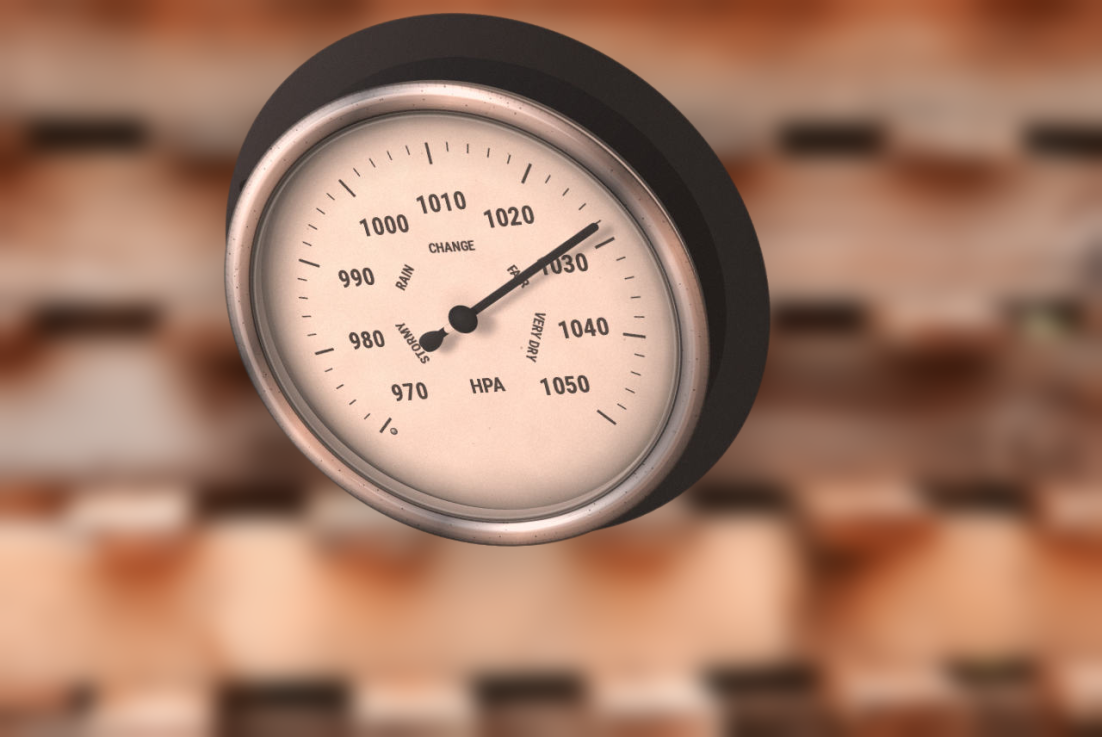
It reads **1028** hPa
